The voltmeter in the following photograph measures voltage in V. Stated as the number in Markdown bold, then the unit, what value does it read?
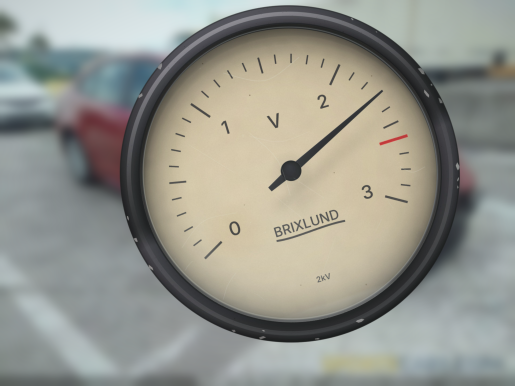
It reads **2.3** V
